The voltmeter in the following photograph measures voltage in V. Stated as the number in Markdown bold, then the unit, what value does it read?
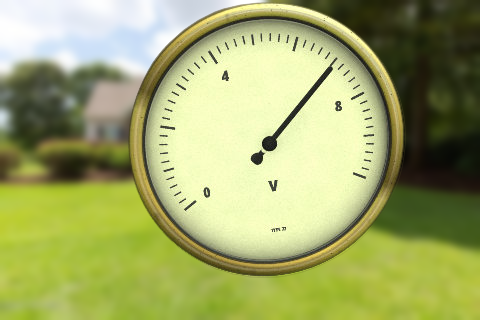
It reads **7** V
